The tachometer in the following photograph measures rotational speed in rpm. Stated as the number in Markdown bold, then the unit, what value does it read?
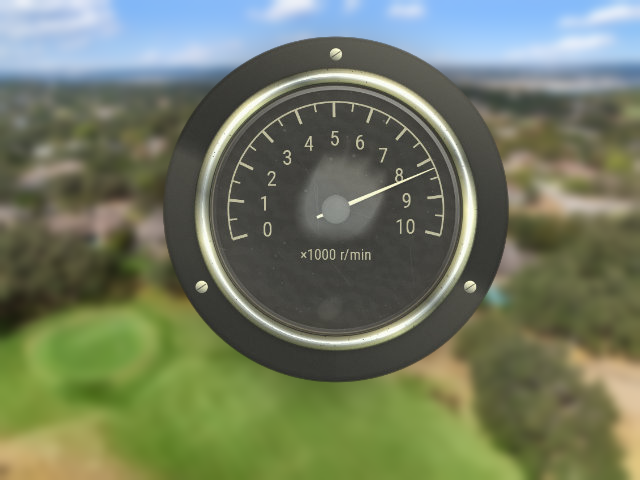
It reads **8250** rpm
